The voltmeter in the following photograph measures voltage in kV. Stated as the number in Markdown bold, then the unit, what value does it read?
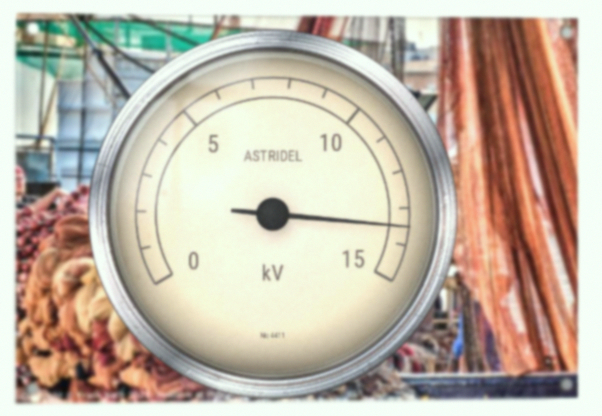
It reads **13.5** kV
